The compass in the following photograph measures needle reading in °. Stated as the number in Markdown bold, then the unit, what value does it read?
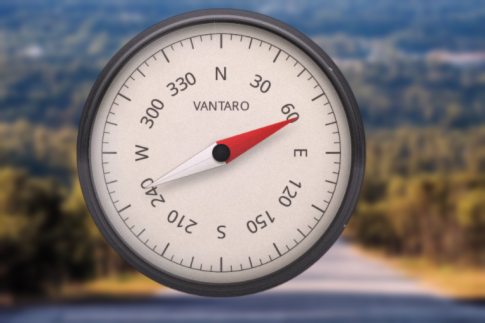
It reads **65** °
